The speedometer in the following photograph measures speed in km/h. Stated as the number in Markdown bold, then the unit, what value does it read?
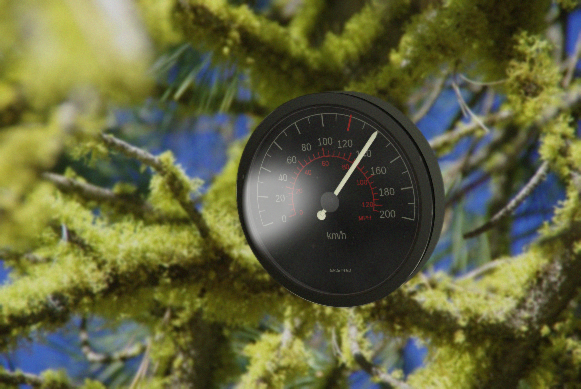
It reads **140** km/h
